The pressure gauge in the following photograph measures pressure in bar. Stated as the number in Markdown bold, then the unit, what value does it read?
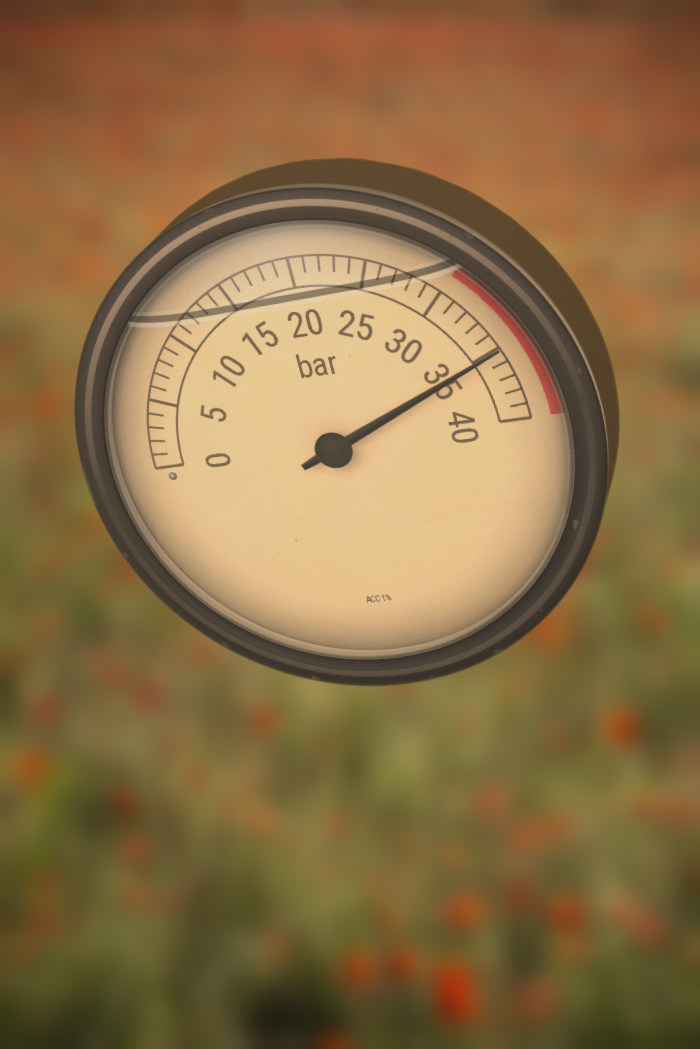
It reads **35** bar
